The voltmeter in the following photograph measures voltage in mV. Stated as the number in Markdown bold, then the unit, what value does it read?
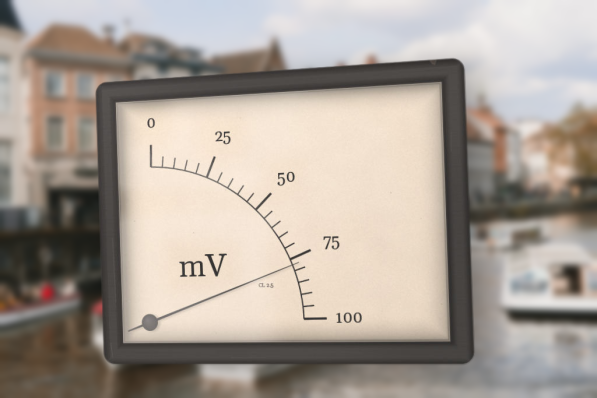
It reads **77.5** mV
